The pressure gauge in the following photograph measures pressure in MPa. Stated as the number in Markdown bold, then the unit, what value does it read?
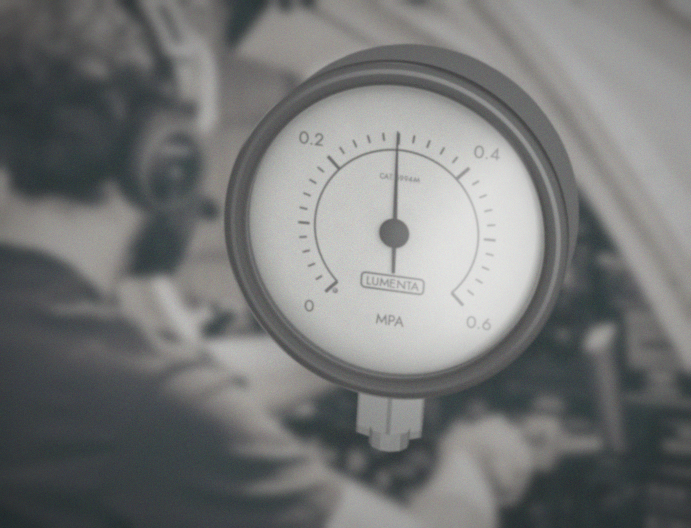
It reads **0.3** MPa
